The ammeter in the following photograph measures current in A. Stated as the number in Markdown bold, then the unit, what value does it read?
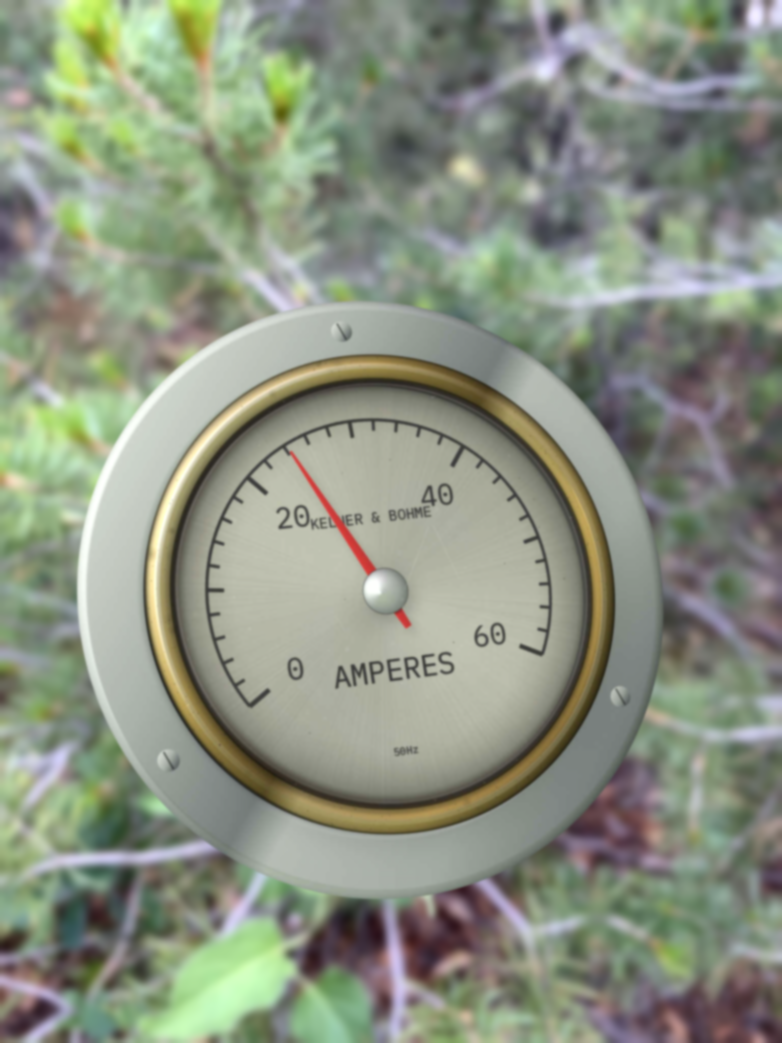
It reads **24** A
